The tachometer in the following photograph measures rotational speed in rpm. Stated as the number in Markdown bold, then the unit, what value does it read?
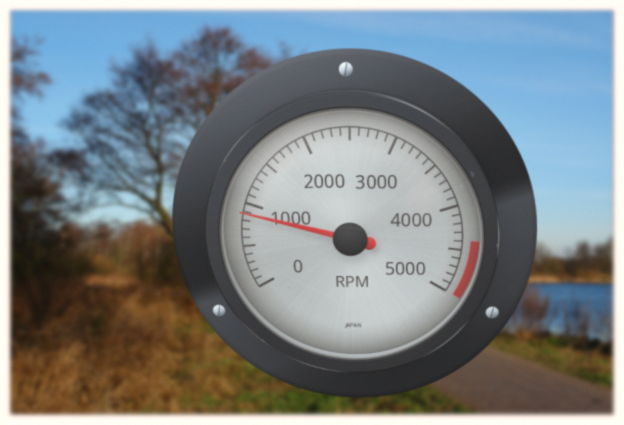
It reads **900** rpm
